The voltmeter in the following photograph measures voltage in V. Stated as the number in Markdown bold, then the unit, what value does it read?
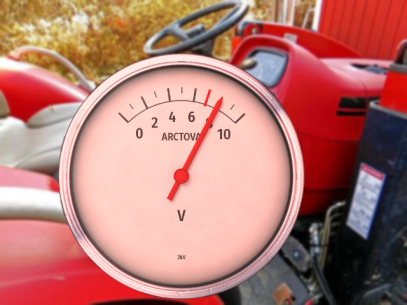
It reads **8** V
